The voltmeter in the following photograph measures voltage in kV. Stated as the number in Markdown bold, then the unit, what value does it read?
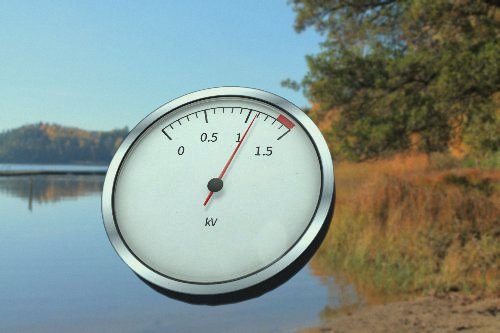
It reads **1.1** kV
